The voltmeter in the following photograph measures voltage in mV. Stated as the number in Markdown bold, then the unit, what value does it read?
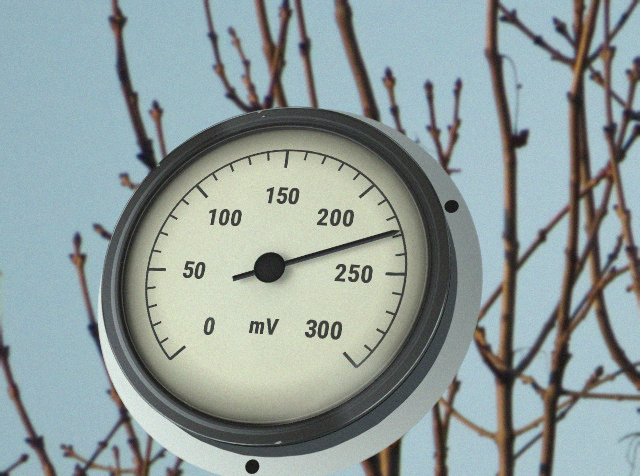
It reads **230** mV
